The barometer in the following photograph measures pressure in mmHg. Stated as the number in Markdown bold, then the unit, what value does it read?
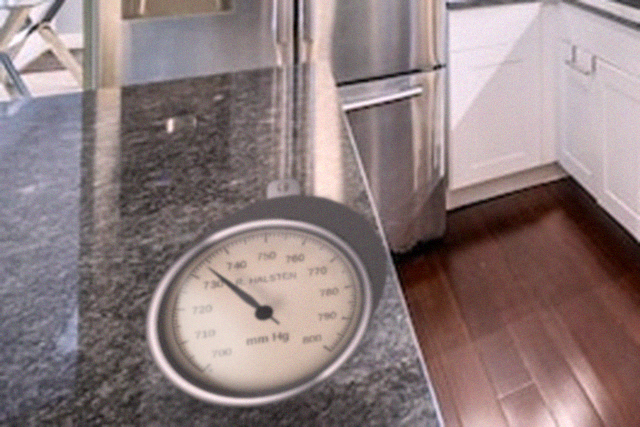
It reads **735** mmHg
